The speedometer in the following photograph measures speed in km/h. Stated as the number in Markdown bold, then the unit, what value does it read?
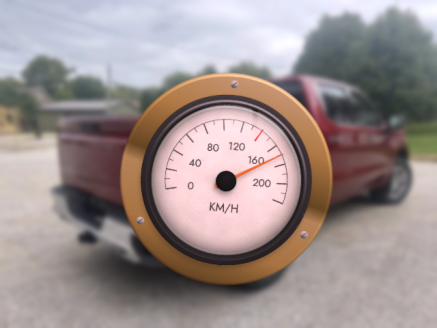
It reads **170** km/h
